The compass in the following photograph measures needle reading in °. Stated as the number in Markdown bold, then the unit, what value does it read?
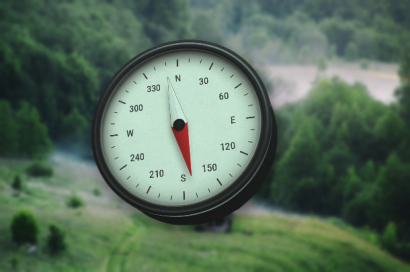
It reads **170** °
